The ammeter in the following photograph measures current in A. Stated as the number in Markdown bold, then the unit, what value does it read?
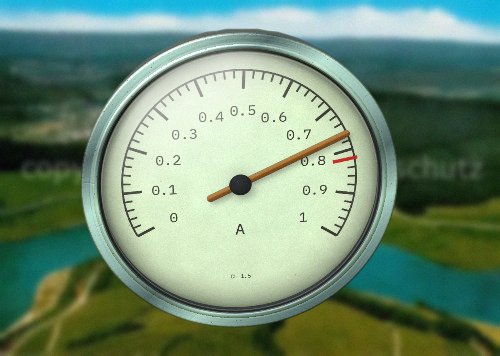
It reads **0.76** A
